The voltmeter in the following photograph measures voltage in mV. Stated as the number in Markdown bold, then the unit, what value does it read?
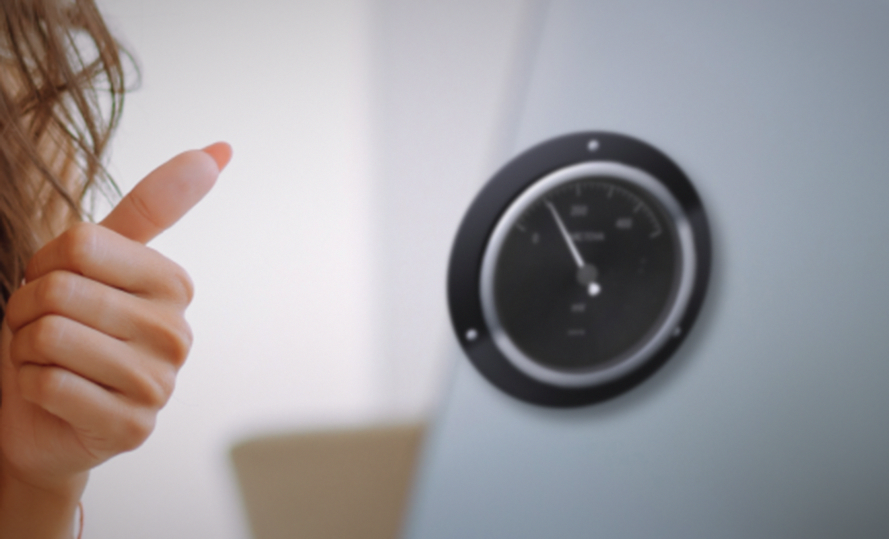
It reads **100** mV
